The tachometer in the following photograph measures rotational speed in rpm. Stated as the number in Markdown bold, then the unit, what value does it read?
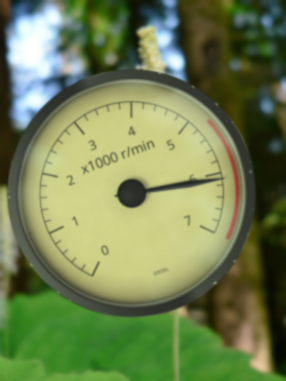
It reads **6100** rpm
